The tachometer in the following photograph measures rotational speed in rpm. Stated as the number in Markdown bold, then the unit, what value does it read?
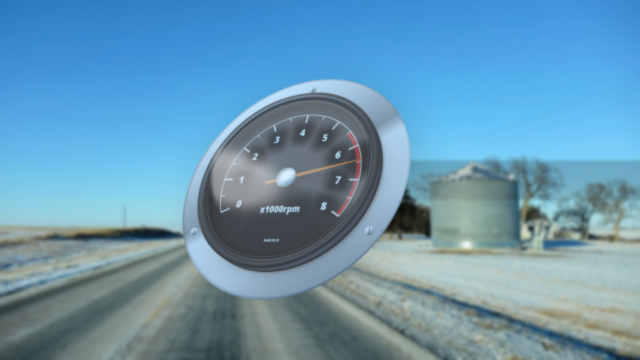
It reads **6500** rpm
